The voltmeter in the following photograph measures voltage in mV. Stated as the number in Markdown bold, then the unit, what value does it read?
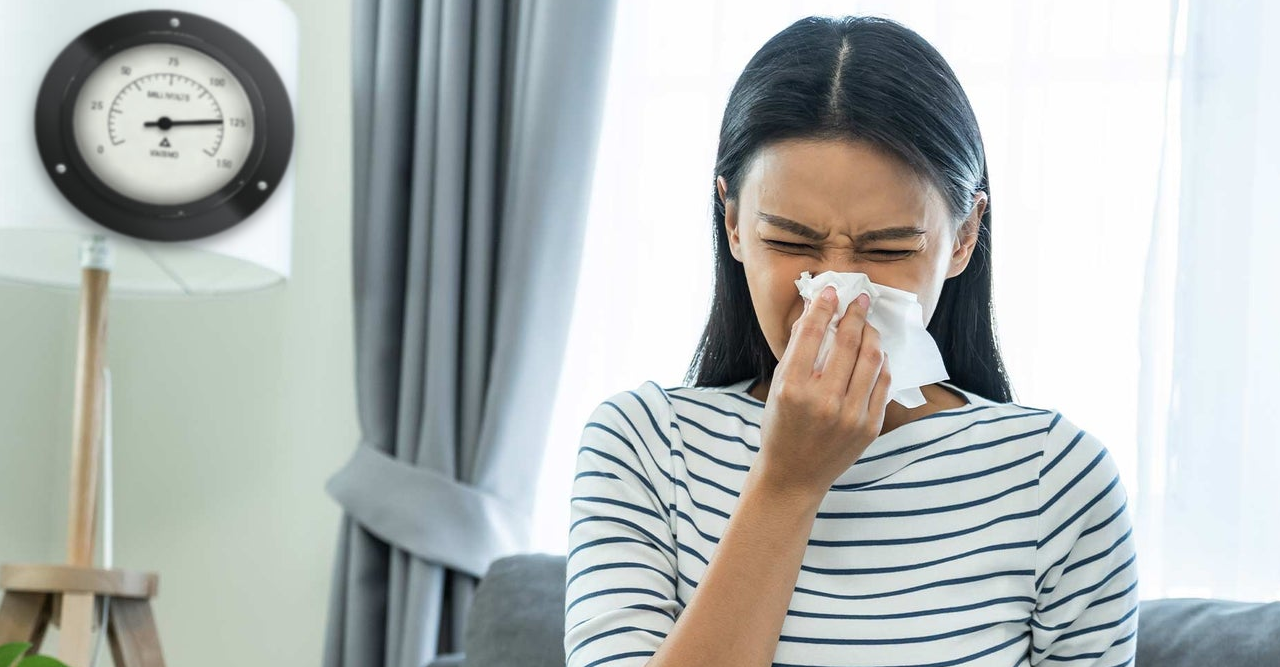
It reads **125** mV
